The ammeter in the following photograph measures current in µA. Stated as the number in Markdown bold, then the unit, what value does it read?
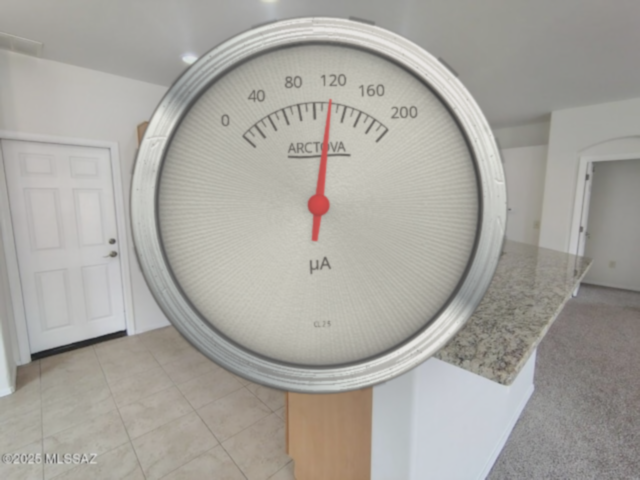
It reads **120** µA
